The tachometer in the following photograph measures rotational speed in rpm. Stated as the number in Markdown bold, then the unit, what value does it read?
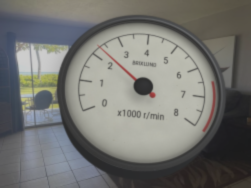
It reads **2250** rpm
